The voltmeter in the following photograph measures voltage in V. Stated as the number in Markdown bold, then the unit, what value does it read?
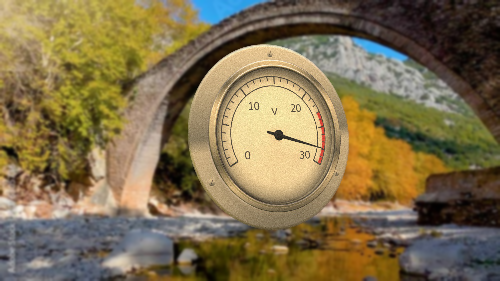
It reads **28** V
